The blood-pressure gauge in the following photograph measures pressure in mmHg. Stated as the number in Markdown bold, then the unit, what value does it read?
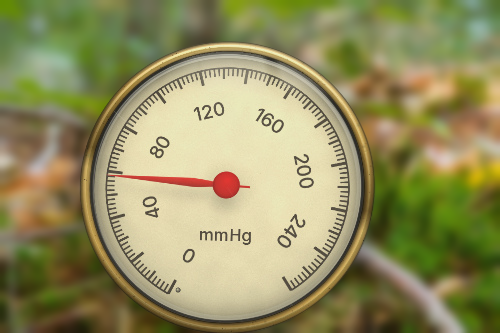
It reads **58** mmHg
